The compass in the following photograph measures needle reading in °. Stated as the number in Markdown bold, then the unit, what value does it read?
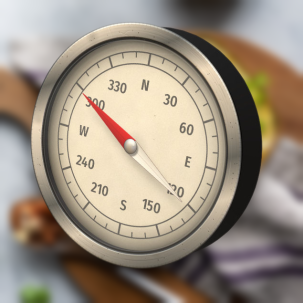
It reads **300** °
